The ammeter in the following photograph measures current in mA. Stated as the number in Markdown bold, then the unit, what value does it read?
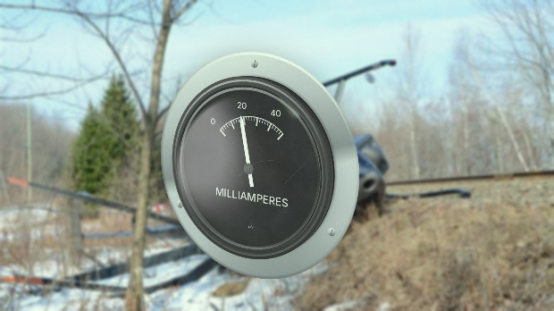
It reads **20** mA
